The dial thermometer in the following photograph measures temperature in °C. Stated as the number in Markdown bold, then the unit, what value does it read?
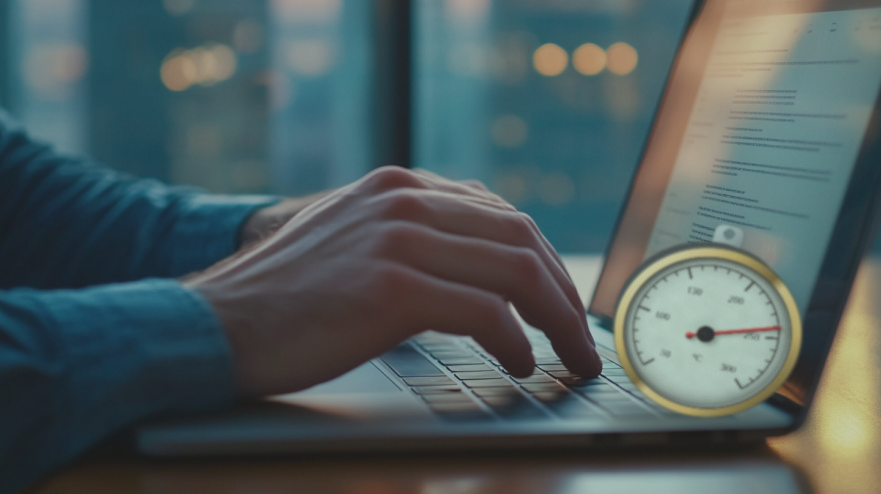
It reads **240** °C
